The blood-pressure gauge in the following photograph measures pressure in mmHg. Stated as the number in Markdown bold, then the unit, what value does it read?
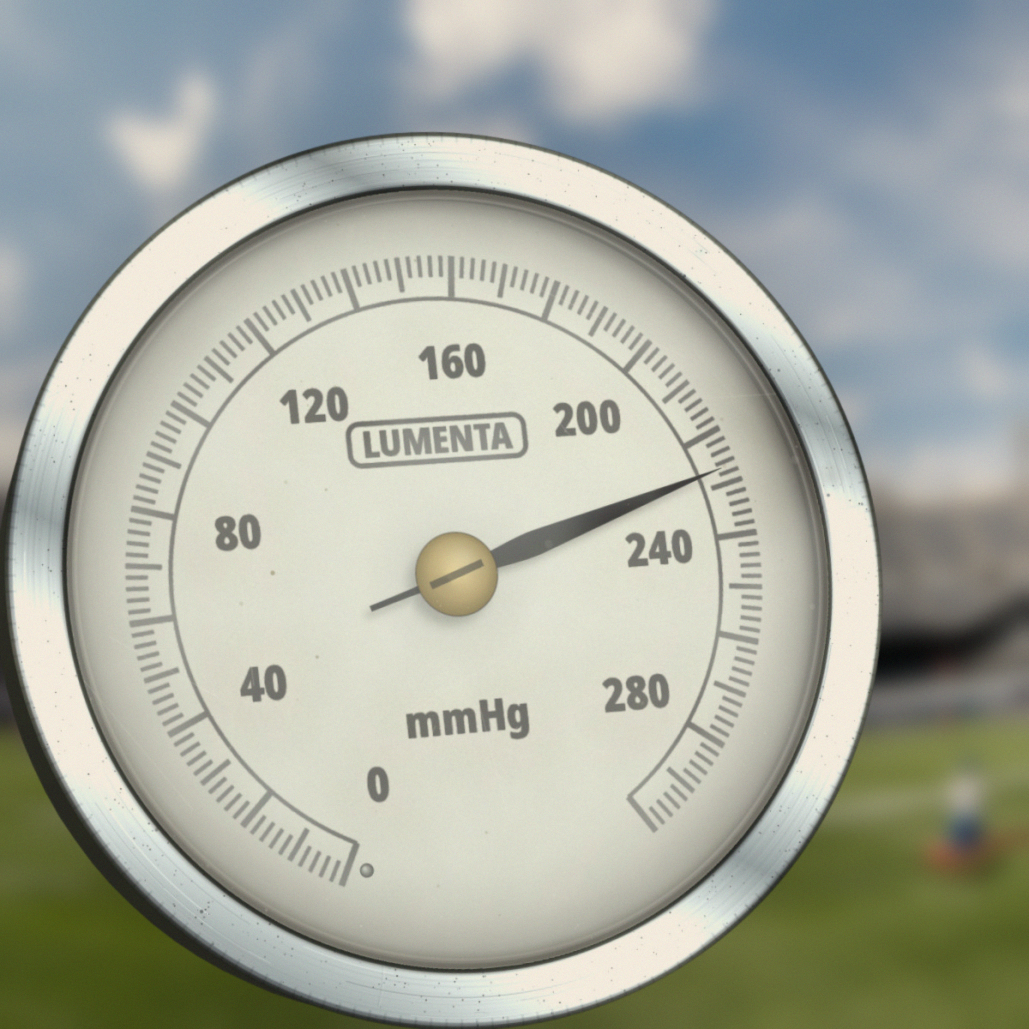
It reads **227** mmHg
